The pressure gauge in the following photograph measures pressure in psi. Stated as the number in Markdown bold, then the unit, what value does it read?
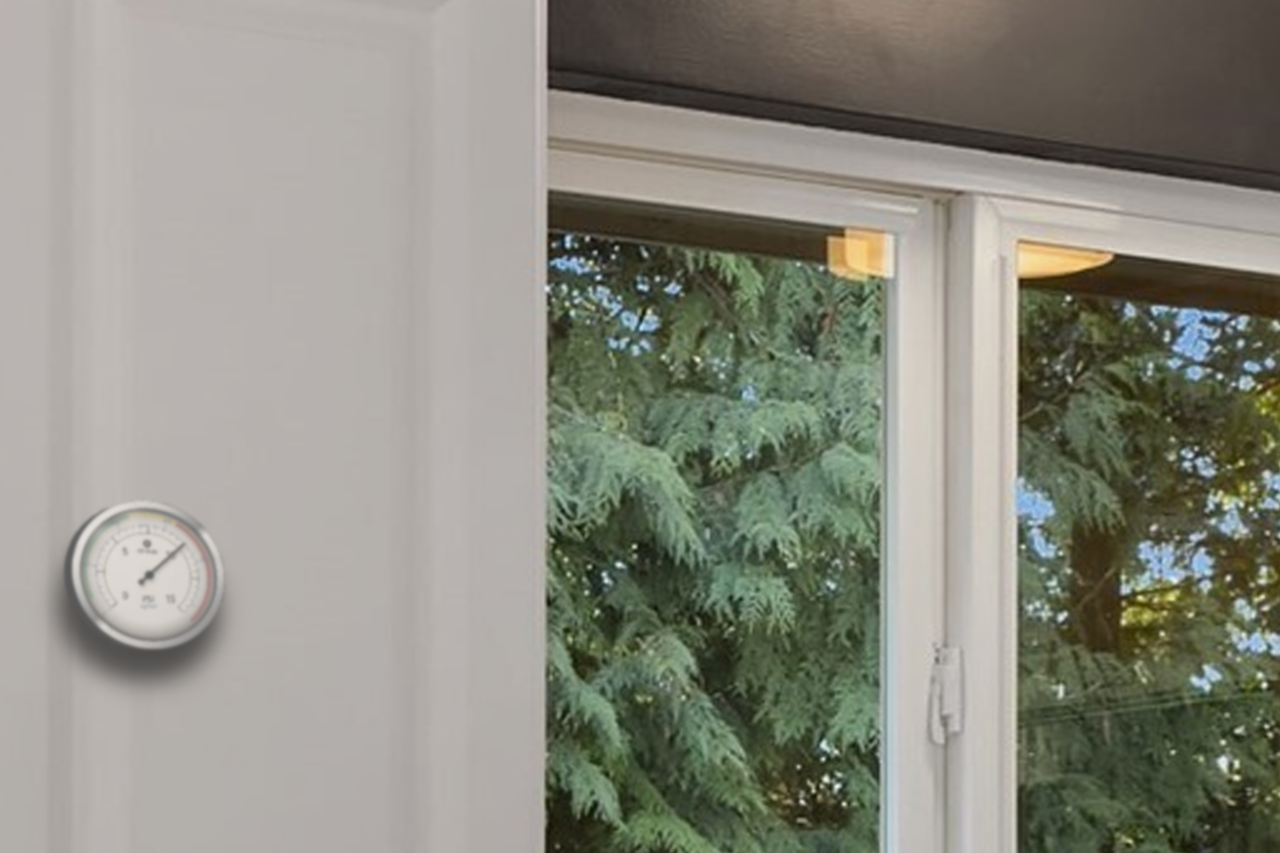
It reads **10** psi
